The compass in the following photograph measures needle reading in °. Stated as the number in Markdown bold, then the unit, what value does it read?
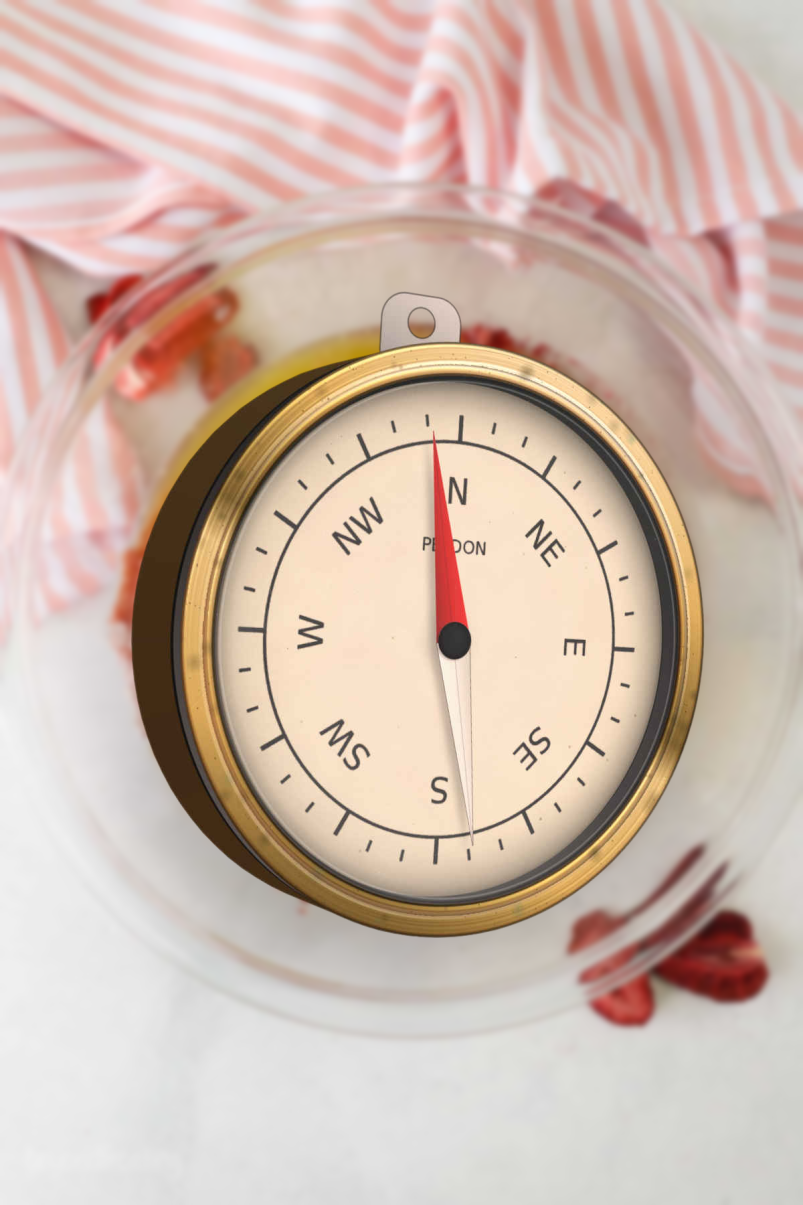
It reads **350** °
